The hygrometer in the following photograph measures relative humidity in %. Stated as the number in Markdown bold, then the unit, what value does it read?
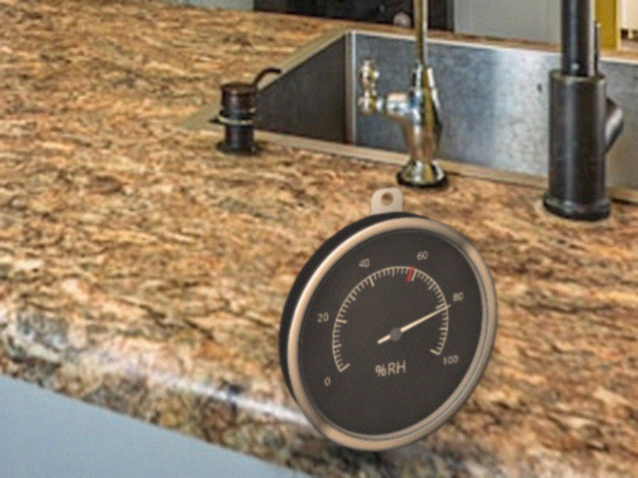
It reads **80** %
